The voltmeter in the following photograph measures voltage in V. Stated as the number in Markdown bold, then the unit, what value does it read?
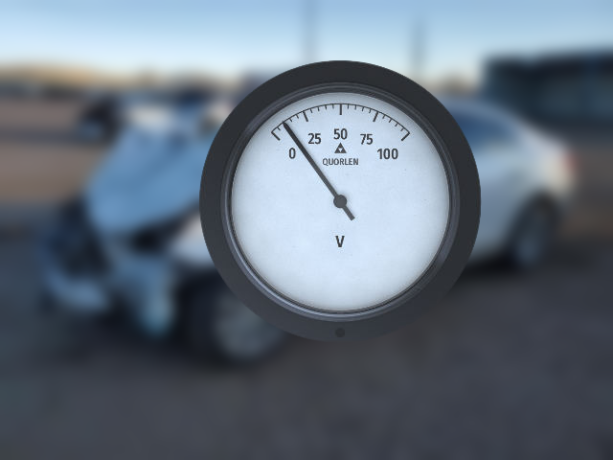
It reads **10** V
